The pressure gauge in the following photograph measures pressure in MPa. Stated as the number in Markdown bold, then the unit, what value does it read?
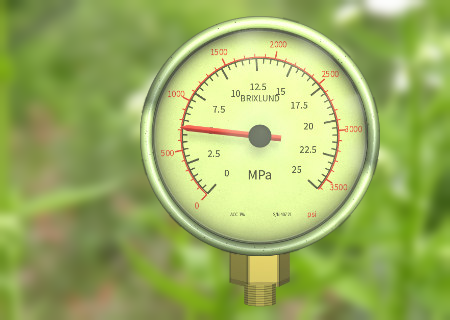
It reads **5** MPa
